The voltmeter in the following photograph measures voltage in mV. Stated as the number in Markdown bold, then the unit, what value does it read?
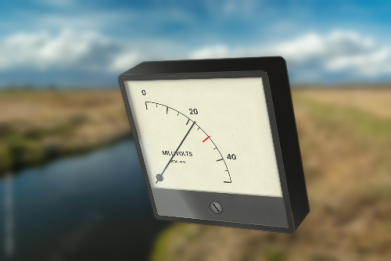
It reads **22.5** mV
